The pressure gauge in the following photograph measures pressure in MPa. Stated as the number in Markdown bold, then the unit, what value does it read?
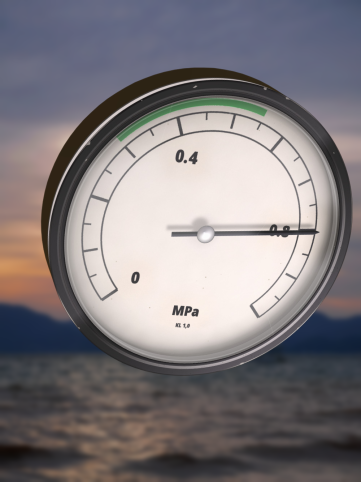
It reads **0.8** MPa
